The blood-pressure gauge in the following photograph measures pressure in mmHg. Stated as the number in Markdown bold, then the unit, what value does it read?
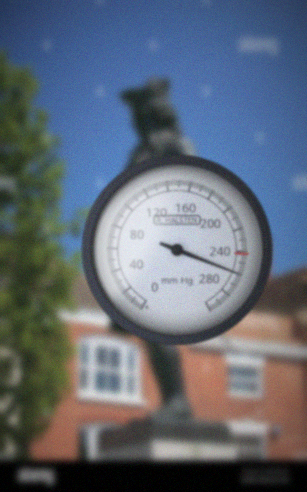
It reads **260** mmHg
